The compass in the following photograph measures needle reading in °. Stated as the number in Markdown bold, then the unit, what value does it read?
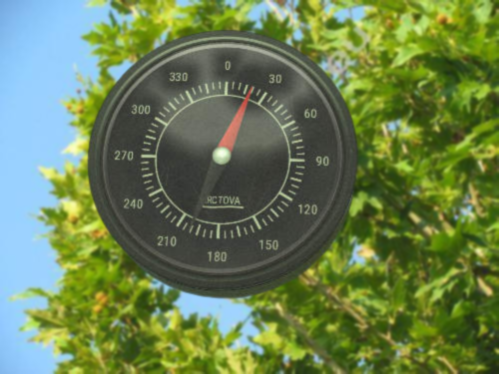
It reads **20** °
